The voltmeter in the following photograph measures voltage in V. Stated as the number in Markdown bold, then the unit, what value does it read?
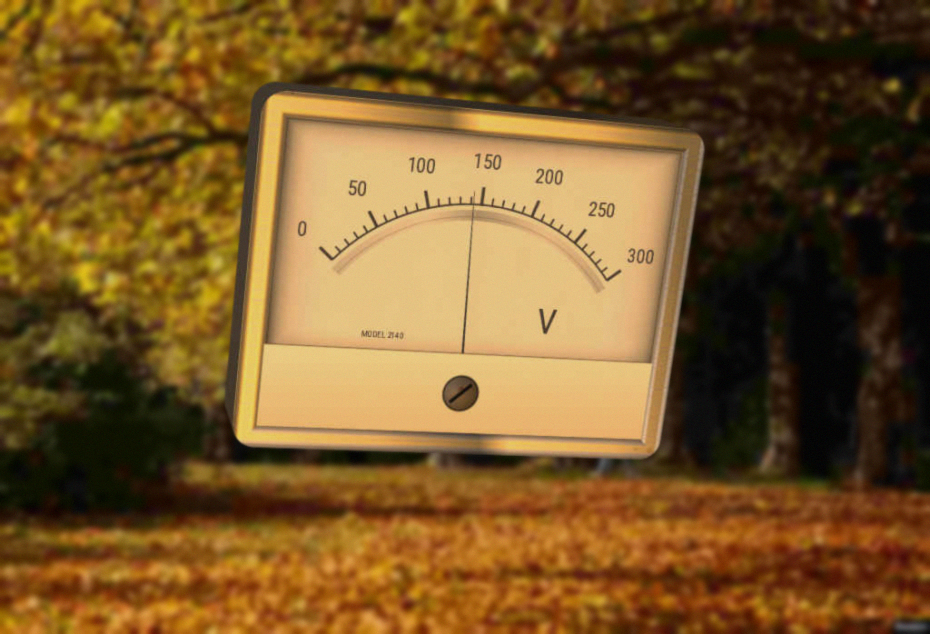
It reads **140** V
